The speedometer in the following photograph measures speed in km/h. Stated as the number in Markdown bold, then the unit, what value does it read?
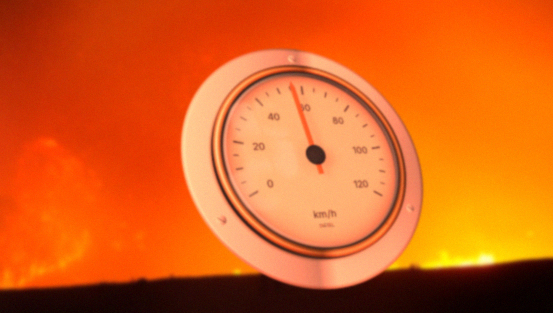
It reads **55** km/h
